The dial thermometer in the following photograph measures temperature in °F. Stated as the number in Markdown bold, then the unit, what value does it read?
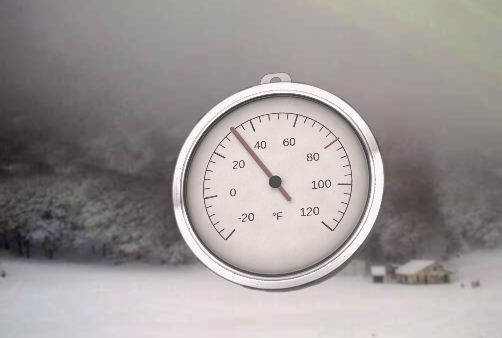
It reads **32** °F
